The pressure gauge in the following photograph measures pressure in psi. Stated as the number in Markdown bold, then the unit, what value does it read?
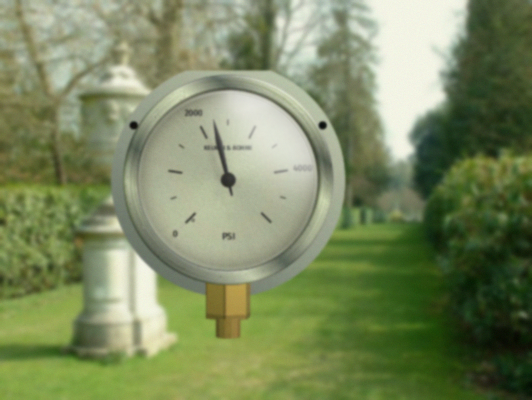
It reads **2250** psi
